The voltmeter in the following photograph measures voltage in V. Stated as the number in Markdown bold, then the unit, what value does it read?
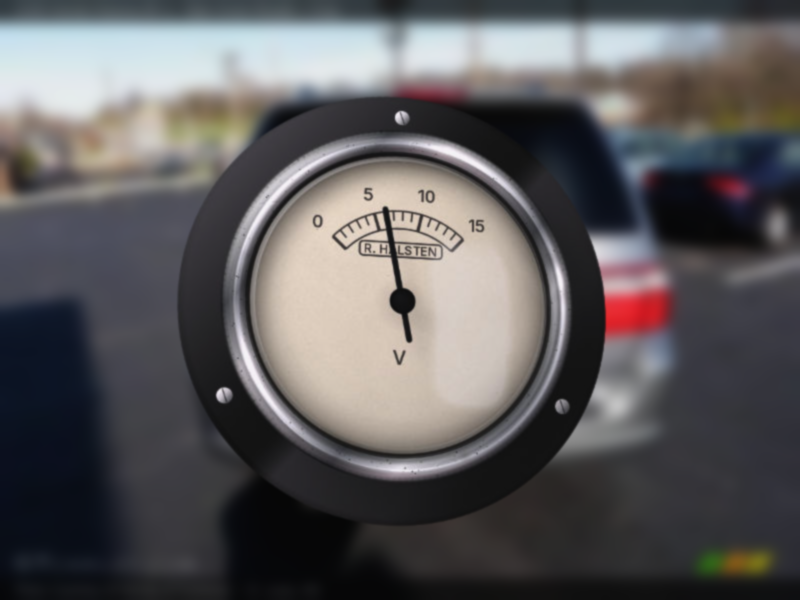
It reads **6** V
